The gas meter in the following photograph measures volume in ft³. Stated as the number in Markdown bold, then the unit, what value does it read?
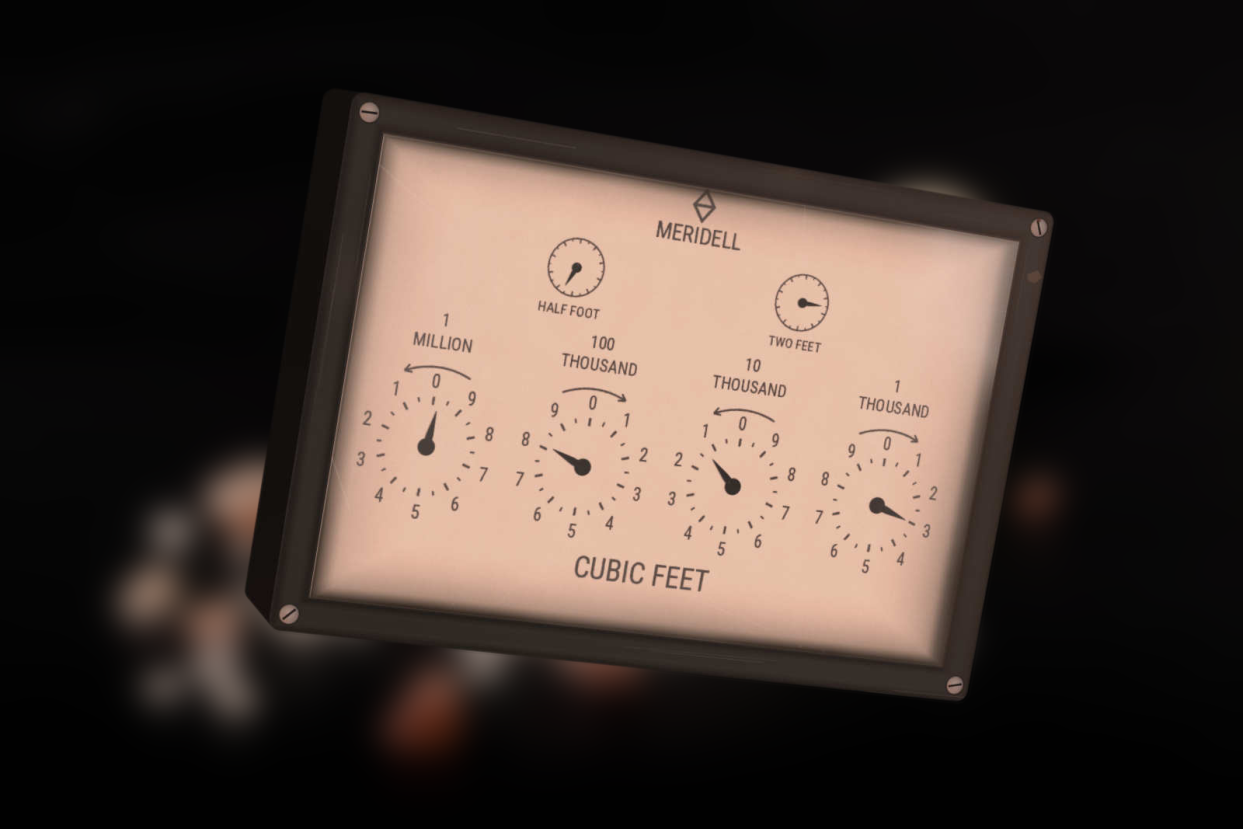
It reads **981300** ft³
